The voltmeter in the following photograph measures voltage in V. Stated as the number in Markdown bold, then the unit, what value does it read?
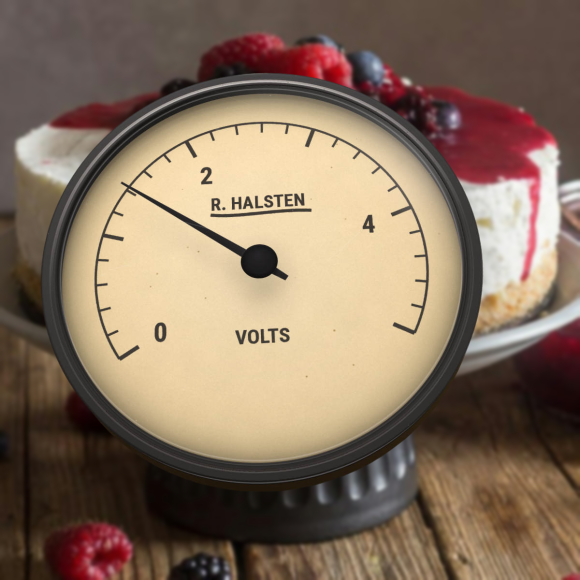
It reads **1.4** V
